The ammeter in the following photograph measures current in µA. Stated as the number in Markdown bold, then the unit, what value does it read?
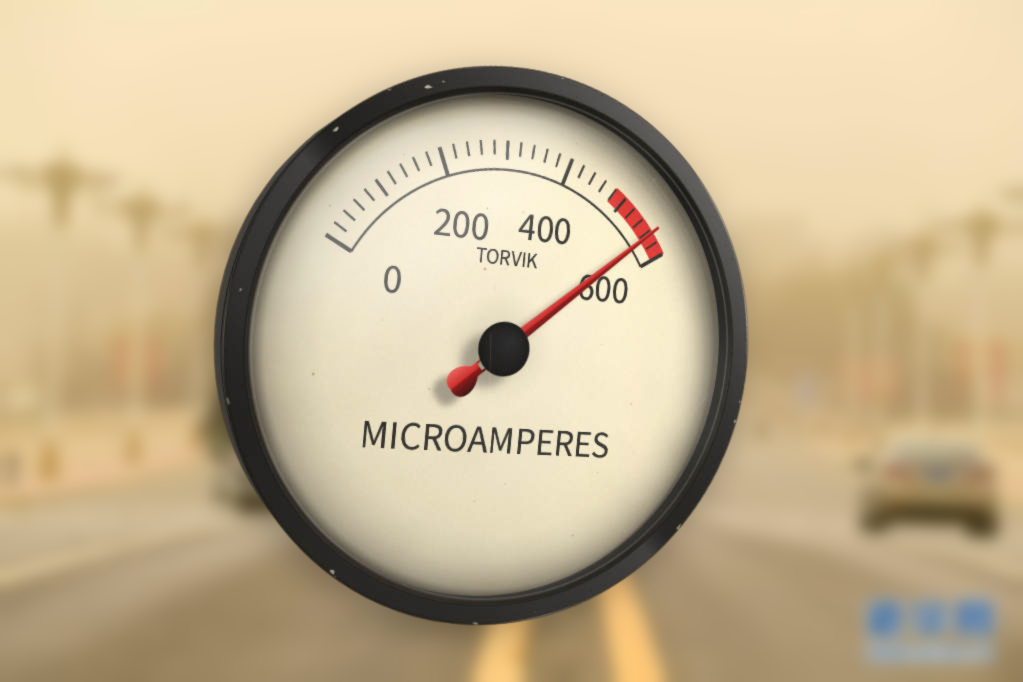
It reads **560** µA
